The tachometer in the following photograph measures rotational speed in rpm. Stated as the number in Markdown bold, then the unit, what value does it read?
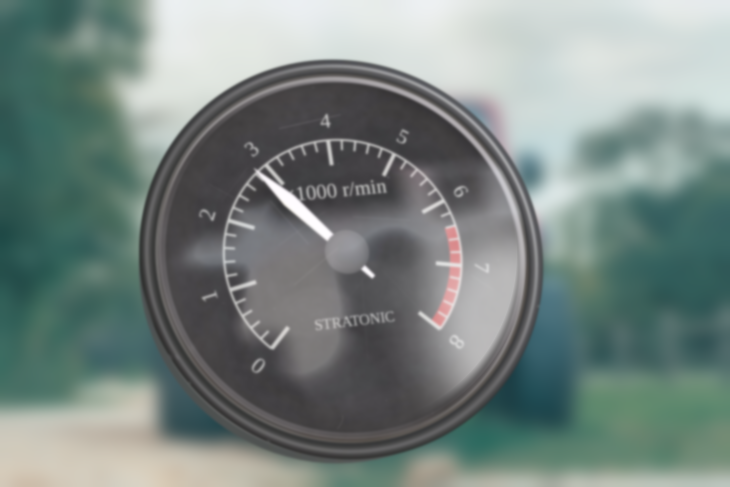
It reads **2800** rpm
